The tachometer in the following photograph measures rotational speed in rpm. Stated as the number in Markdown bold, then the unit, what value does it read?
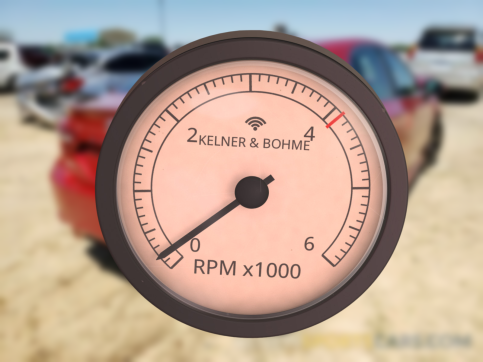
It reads **200** rpm
